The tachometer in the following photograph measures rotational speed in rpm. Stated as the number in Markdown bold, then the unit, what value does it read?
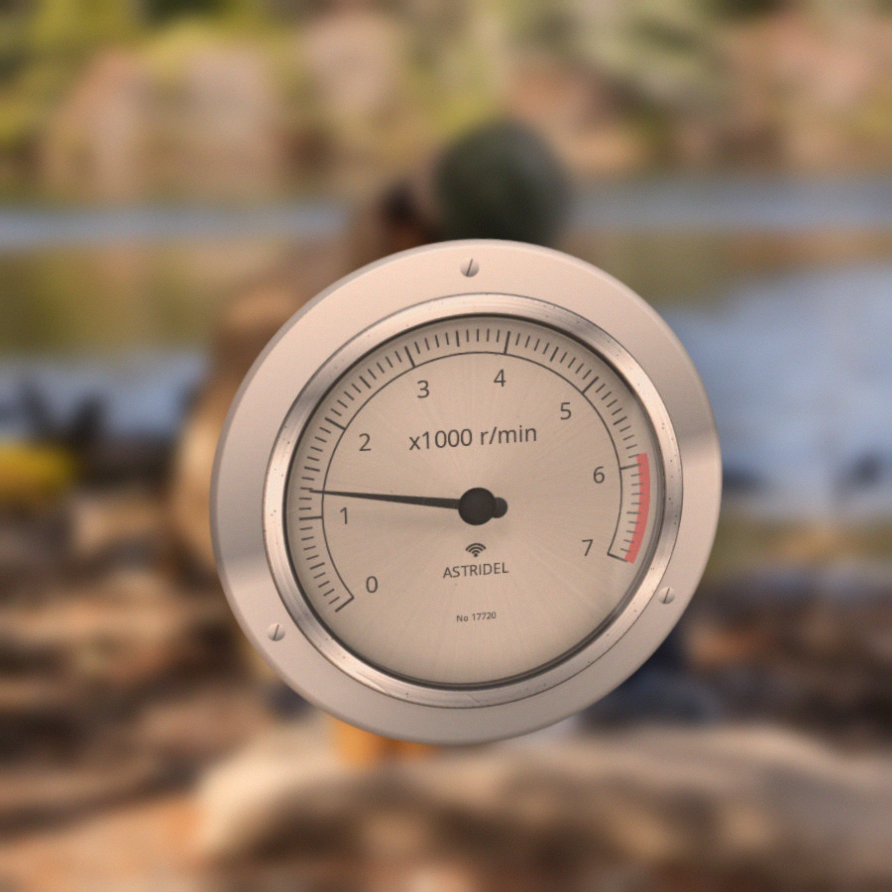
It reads **1300** rpm
